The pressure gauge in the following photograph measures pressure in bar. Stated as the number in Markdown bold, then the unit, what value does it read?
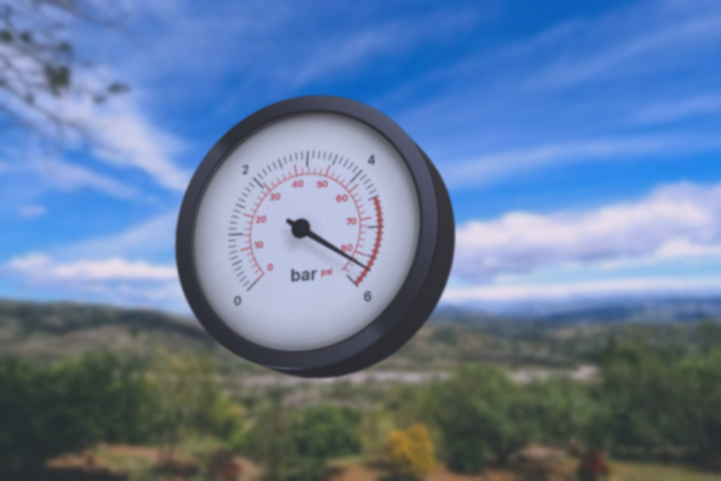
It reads **5.7** bar
